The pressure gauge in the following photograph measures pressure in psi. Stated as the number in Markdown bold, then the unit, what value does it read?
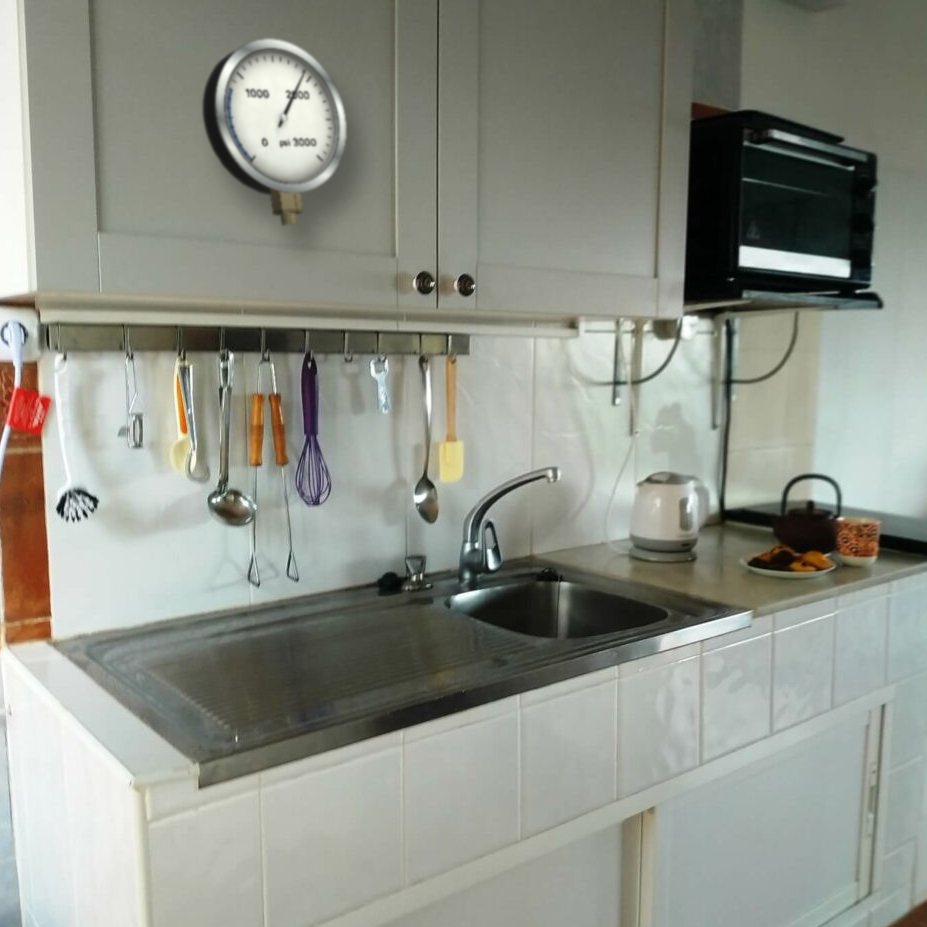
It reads **1900** psi
